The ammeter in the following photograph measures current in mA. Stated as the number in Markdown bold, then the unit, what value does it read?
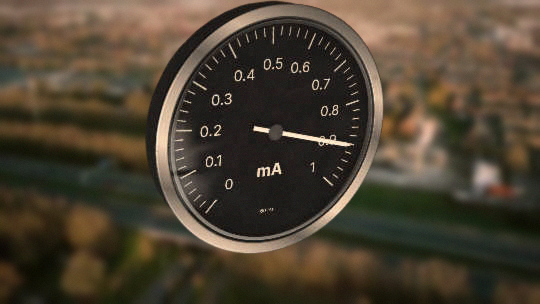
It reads **0.9** mA
